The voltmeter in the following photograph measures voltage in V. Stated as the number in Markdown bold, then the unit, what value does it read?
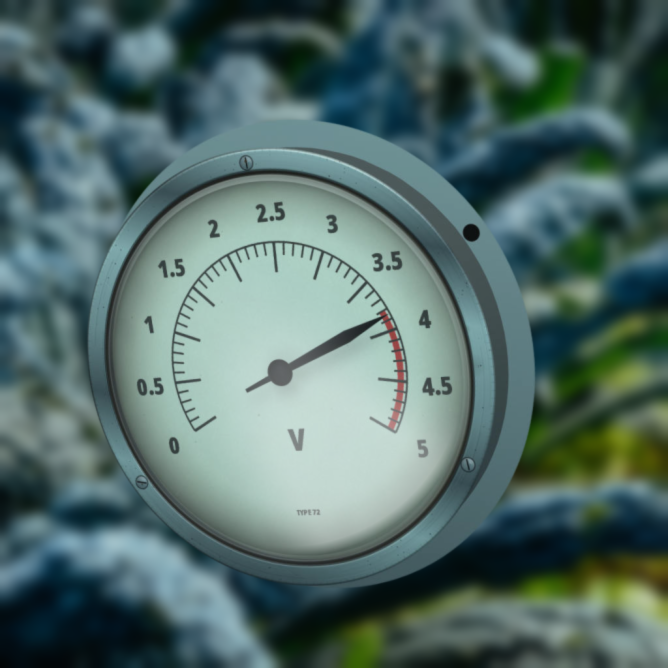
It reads **3.85** V
